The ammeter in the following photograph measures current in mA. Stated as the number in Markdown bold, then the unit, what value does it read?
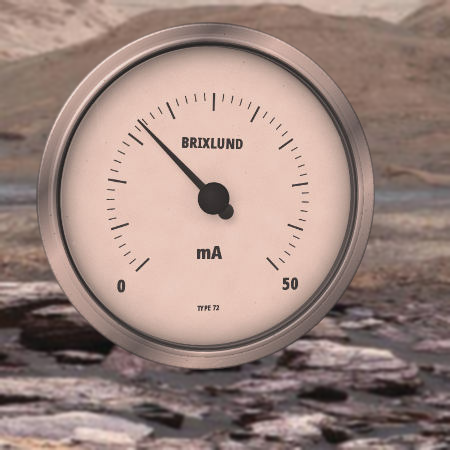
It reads **16.5** mA
